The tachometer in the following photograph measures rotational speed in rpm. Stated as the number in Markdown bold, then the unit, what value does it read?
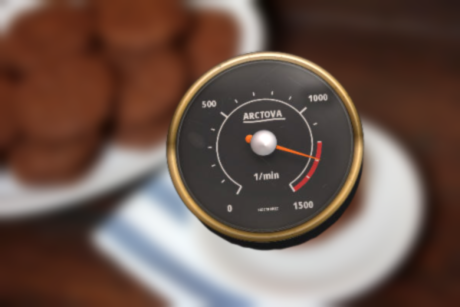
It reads **1300** rpm
